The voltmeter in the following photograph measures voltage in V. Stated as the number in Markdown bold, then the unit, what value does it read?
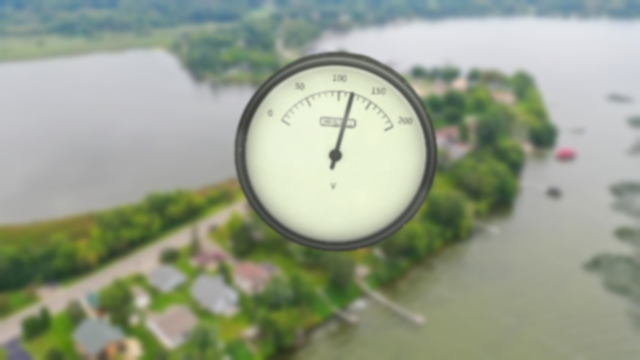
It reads **120** V
